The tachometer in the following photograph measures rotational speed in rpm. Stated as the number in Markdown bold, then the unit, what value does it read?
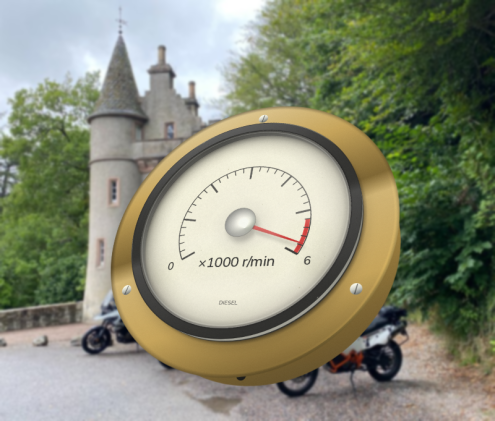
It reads **5800** rpm
